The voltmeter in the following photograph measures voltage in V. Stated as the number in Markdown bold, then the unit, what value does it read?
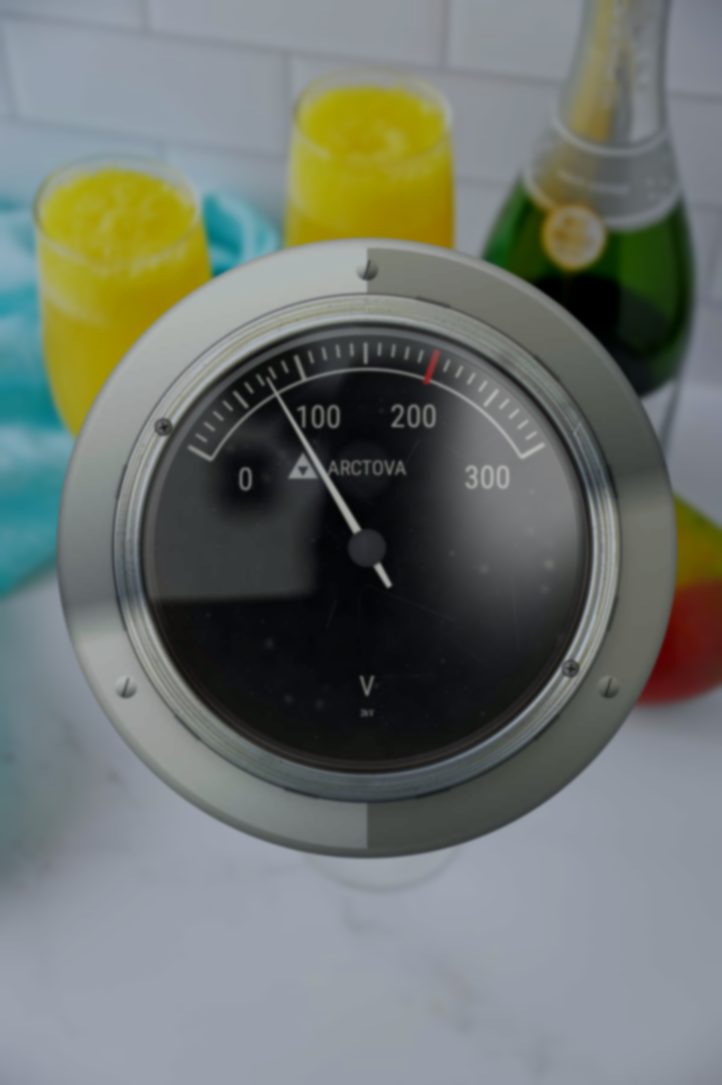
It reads **75** V
